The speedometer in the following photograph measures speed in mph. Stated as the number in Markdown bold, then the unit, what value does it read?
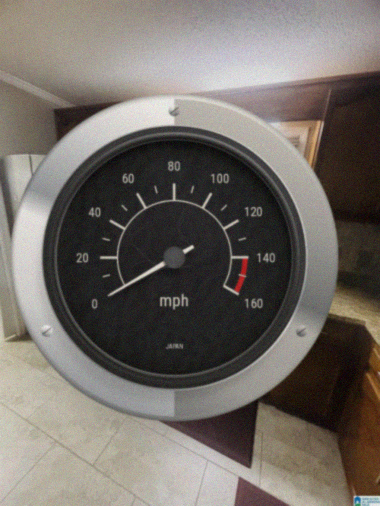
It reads **0** mph
